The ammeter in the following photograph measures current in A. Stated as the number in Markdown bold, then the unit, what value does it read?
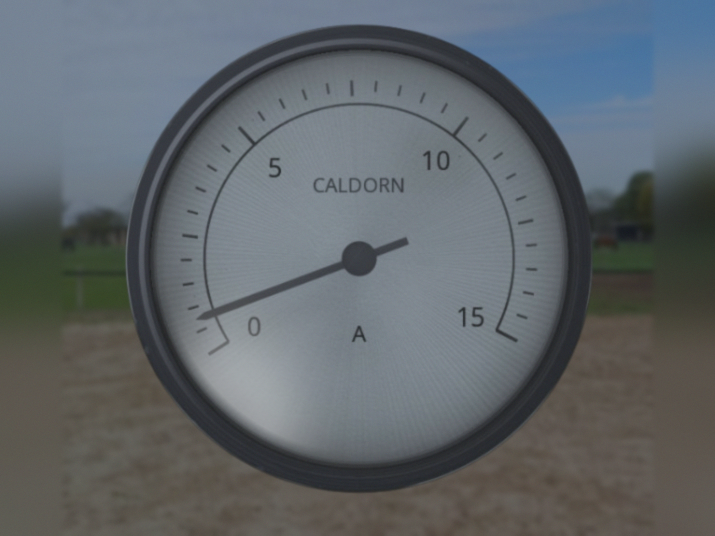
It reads **0.75** A
